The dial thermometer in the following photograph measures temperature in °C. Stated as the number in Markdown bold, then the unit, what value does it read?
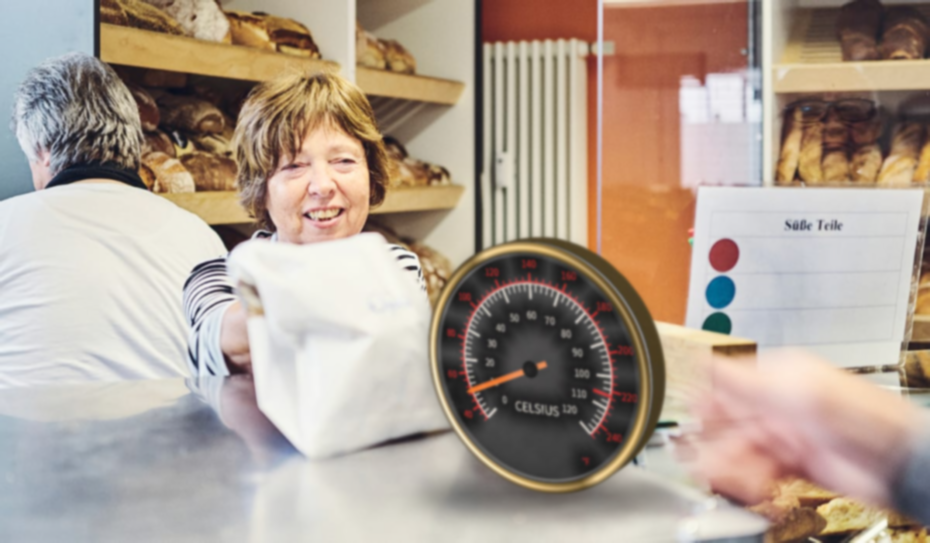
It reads **10** °C
